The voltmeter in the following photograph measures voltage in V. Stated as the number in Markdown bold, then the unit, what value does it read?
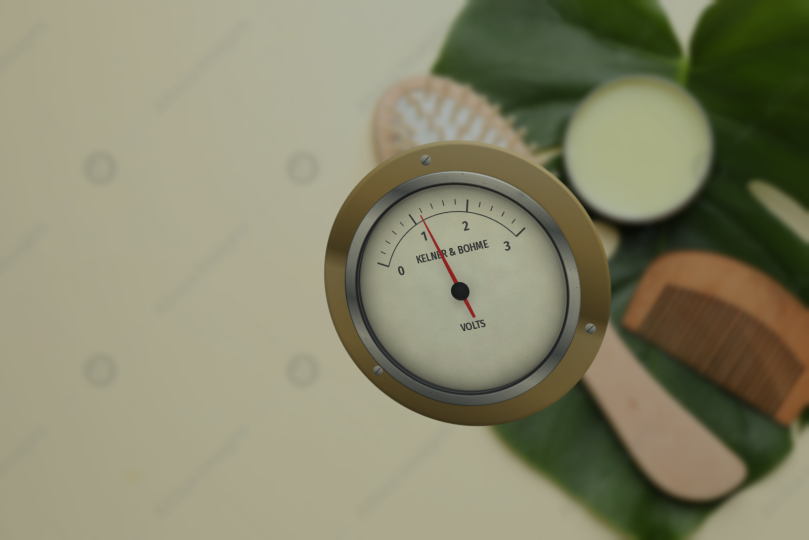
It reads **1.2** V
